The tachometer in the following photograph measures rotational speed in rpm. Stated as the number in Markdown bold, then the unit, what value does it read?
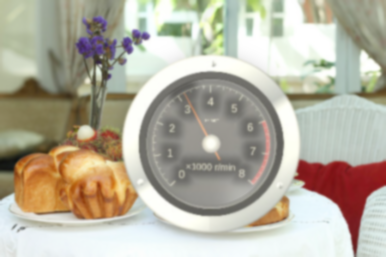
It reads **3200** rpm
